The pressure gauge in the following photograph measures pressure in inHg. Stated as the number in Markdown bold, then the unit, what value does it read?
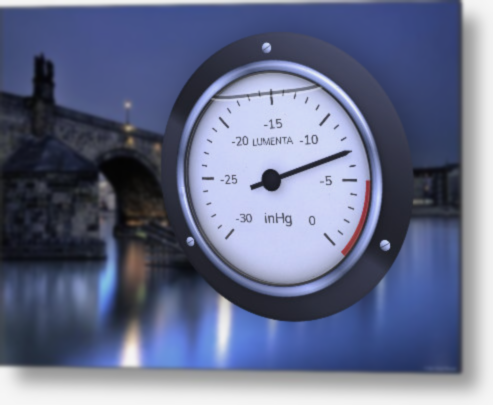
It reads **-7** inHg
